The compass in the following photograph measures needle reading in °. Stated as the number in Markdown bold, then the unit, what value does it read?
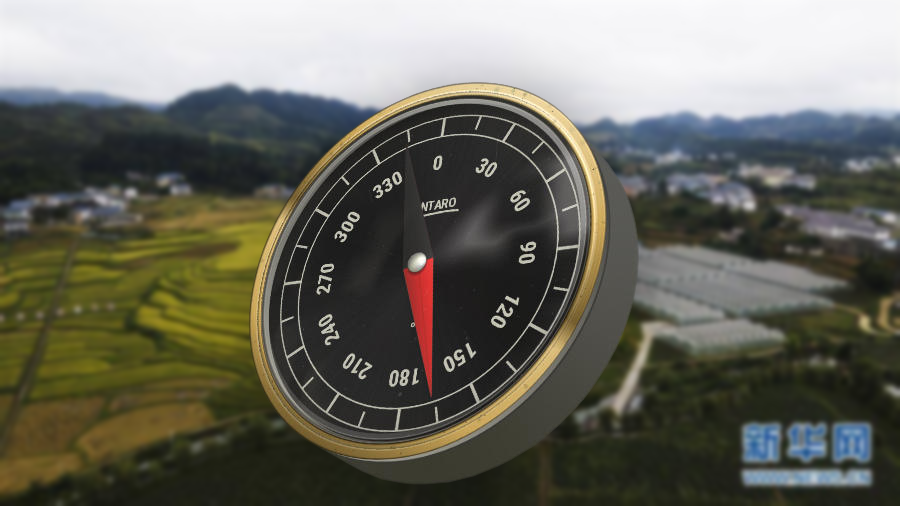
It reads **165** °
